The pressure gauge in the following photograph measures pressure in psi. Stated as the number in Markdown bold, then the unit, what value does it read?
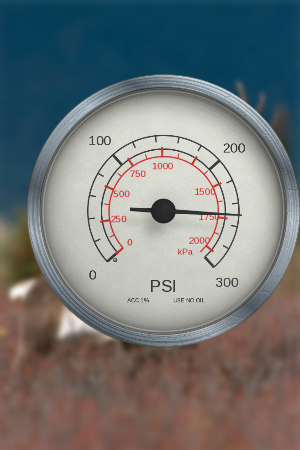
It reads **250** psi
